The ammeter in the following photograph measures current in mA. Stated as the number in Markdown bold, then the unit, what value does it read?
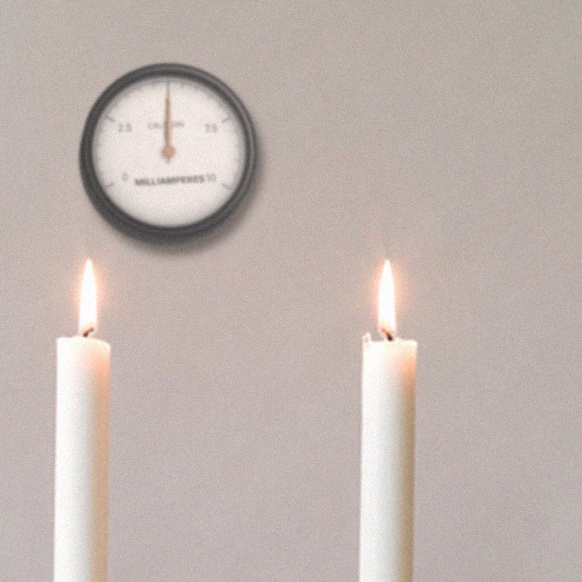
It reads **5** mA
